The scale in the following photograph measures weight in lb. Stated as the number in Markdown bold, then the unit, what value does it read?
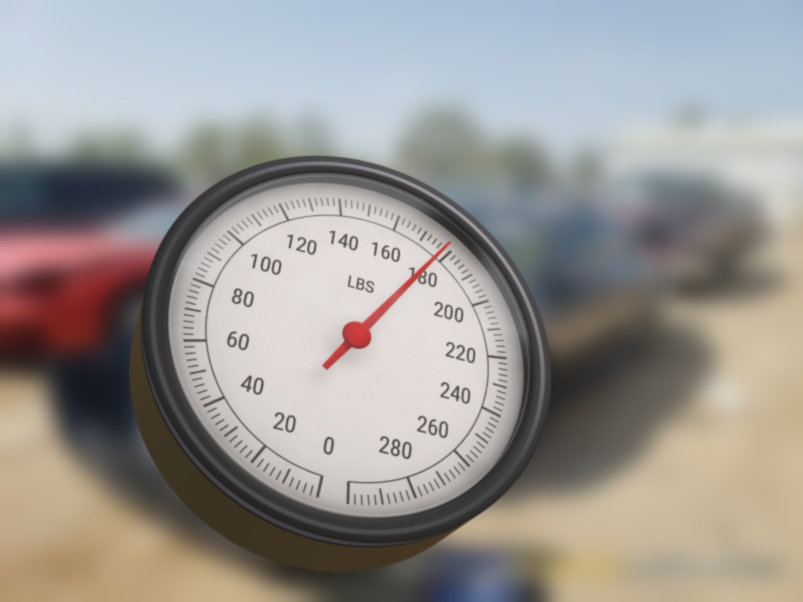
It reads **178** lb
